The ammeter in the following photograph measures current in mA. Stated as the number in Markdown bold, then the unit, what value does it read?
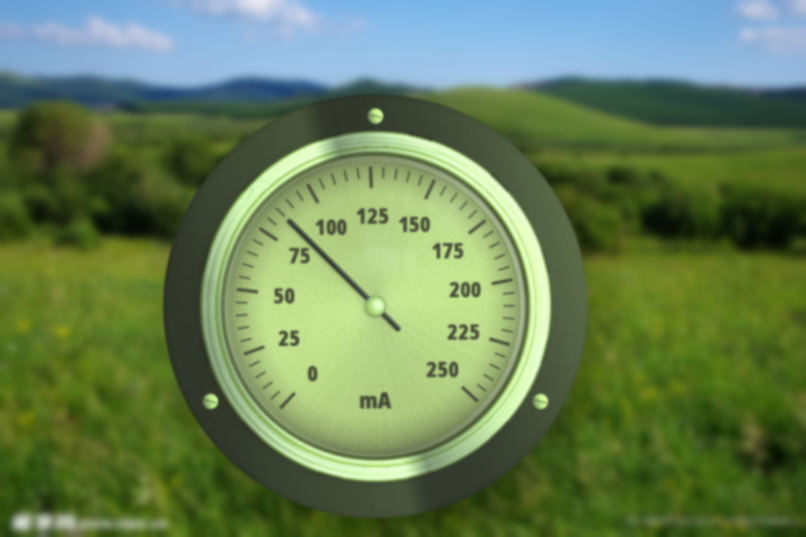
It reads **85** mA
